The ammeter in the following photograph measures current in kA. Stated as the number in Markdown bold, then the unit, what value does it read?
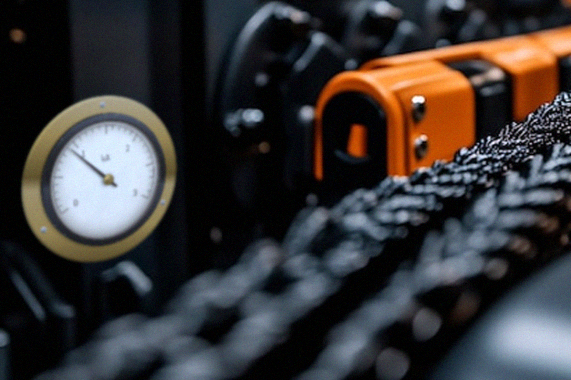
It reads **0.9** kA
